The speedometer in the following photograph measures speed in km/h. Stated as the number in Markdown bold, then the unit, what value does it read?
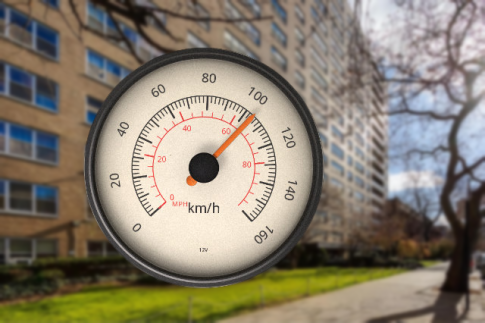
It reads **104** km/h
